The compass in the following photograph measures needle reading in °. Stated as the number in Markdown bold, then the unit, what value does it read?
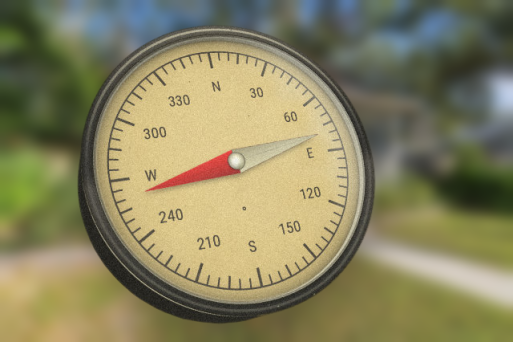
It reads **260** °
